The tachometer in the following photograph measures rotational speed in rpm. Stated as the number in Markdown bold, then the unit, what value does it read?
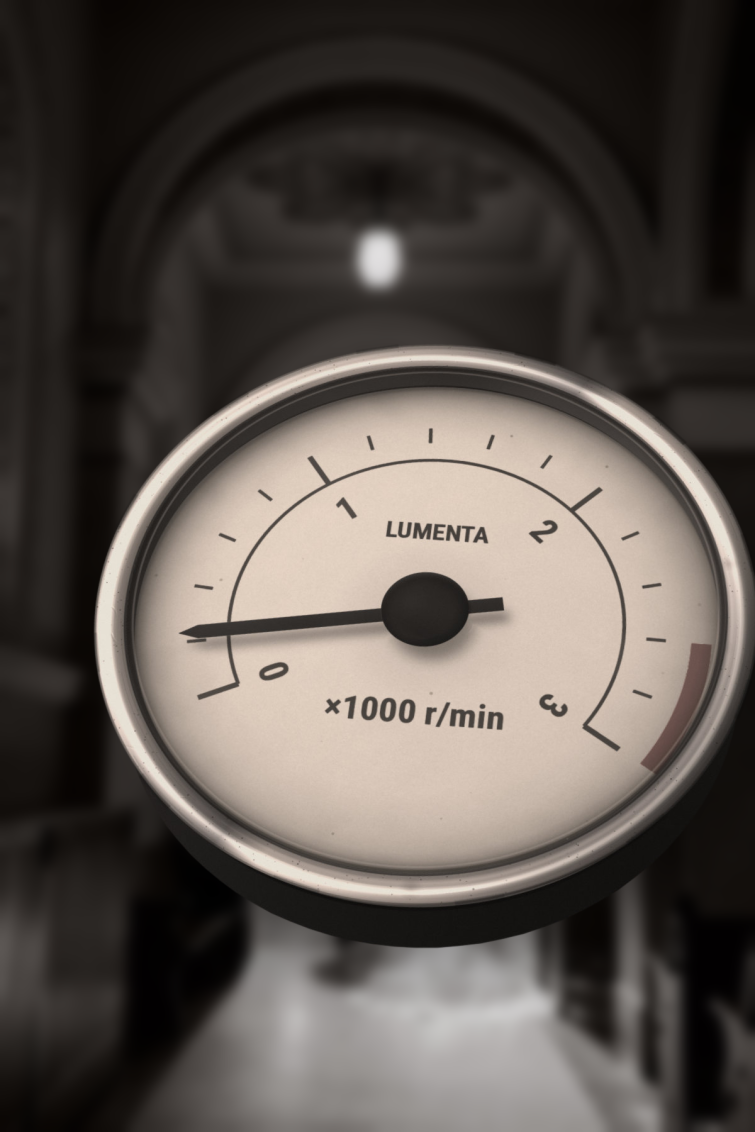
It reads **200** rpm
